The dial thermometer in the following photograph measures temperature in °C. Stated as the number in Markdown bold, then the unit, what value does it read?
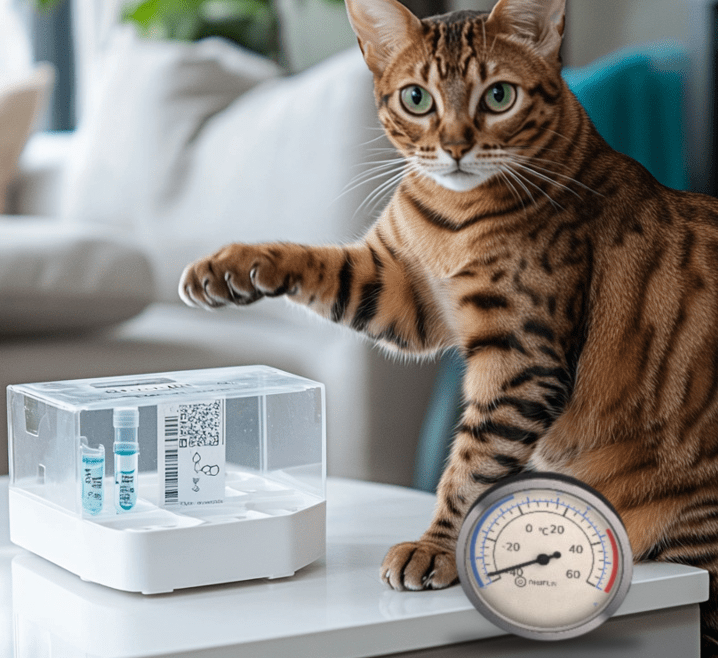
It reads **-36** °C
